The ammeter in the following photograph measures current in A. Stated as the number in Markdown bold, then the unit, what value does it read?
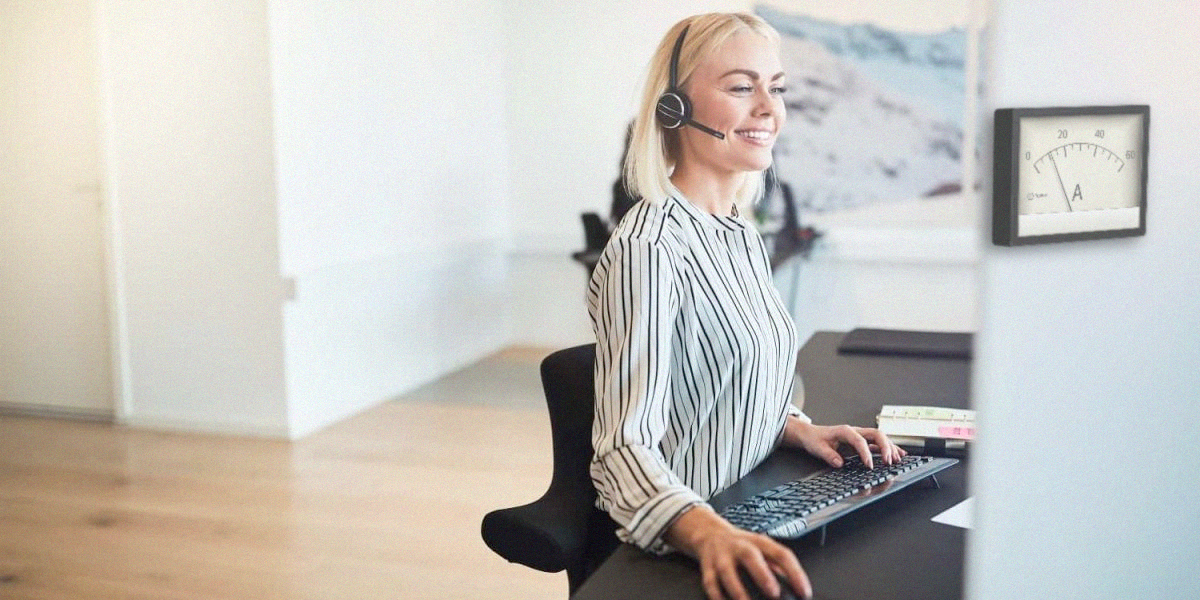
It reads **10** A
